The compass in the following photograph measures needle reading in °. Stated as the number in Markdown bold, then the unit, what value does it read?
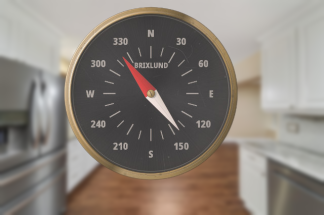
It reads **322.5** °
